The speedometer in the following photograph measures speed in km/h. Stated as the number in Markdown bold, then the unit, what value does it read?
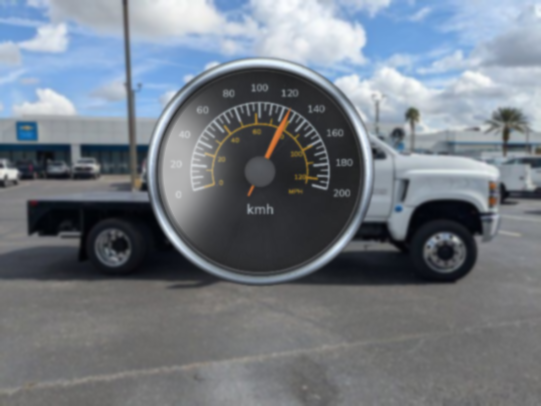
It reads **125** km/h
